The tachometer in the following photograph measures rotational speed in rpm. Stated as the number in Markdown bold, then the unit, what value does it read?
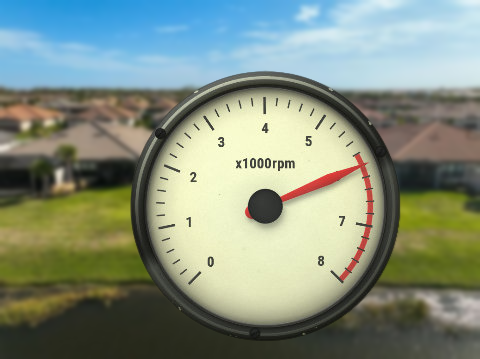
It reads **6000** rpm
